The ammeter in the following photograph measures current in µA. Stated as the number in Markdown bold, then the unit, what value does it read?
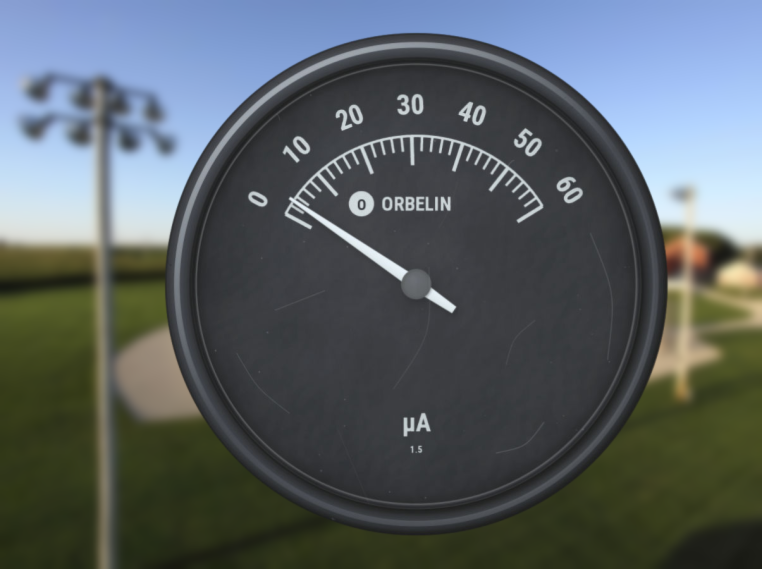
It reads **3** µA
